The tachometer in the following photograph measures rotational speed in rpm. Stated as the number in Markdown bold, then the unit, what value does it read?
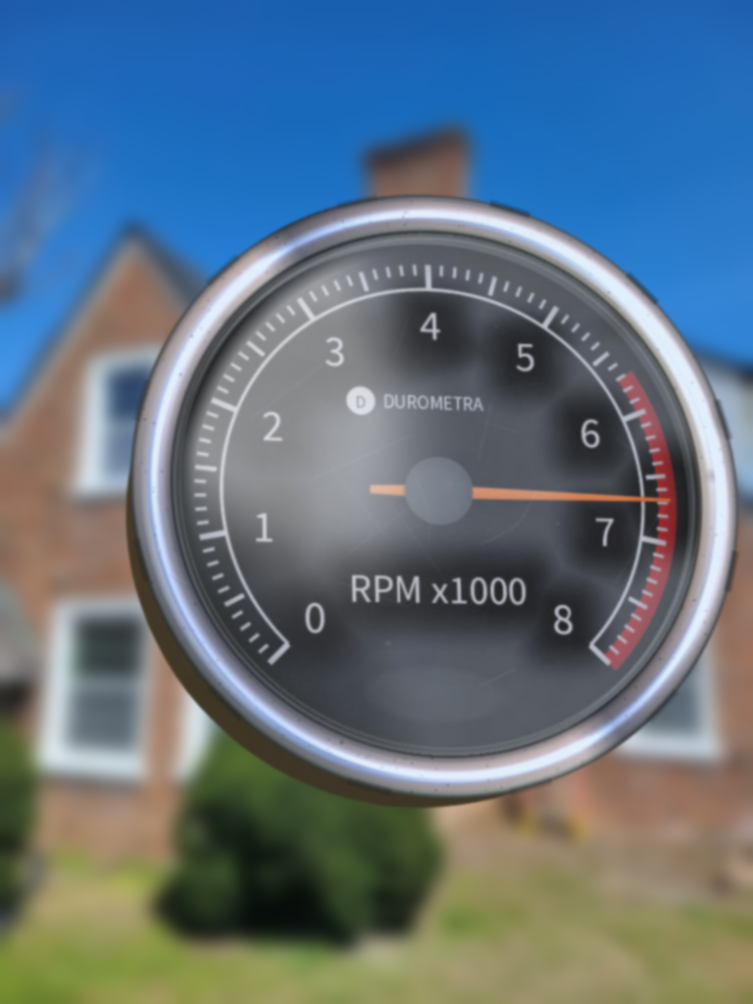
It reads **6700** rpm
